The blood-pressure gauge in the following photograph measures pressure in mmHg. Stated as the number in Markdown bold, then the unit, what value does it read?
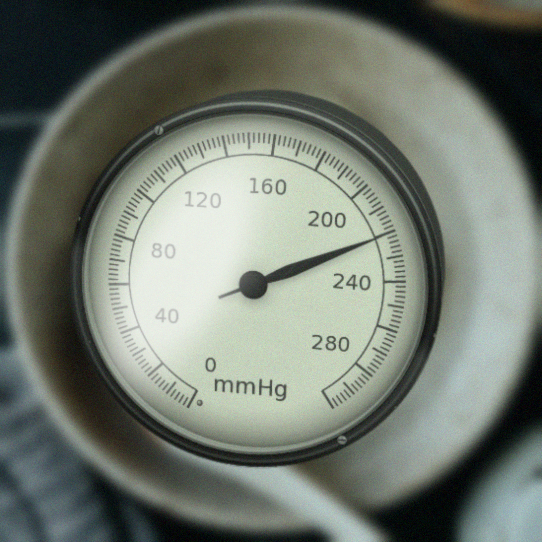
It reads **220** mmHg
